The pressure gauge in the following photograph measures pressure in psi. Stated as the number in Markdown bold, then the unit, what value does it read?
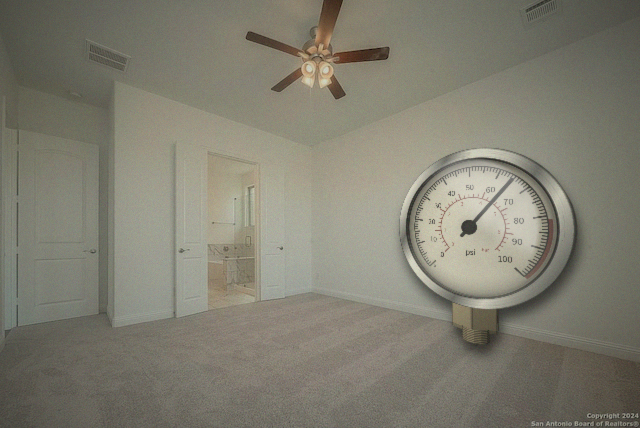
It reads **65** psi
